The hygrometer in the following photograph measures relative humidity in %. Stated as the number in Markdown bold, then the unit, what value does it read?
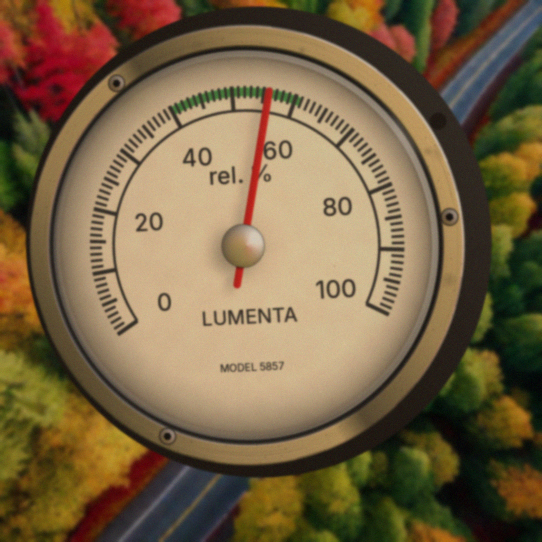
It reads **56** %
